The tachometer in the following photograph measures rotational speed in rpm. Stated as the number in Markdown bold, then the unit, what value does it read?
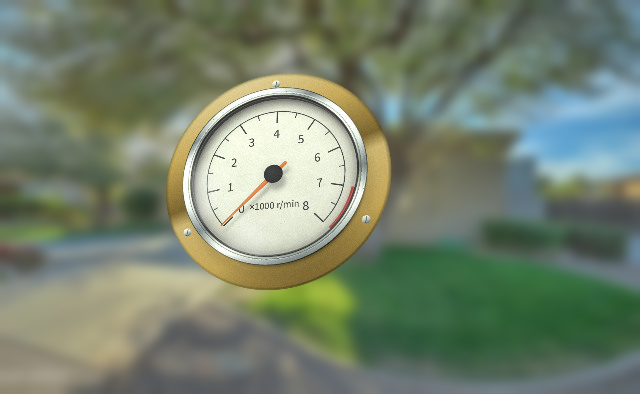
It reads **0** rpm
